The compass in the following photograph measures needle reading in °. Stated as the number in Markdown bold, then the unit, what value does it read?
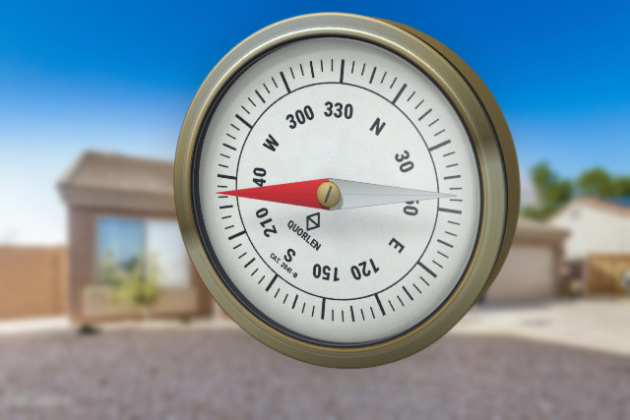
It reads **232.5** °
